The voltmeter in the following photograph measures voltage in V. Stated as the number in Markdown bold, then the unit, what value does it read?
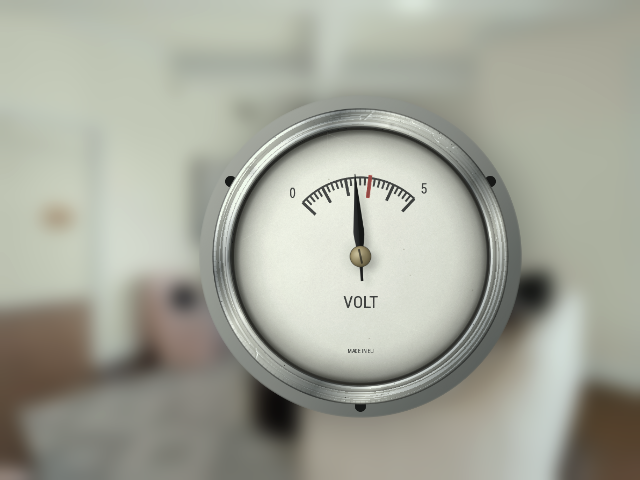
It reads **2.4** V
